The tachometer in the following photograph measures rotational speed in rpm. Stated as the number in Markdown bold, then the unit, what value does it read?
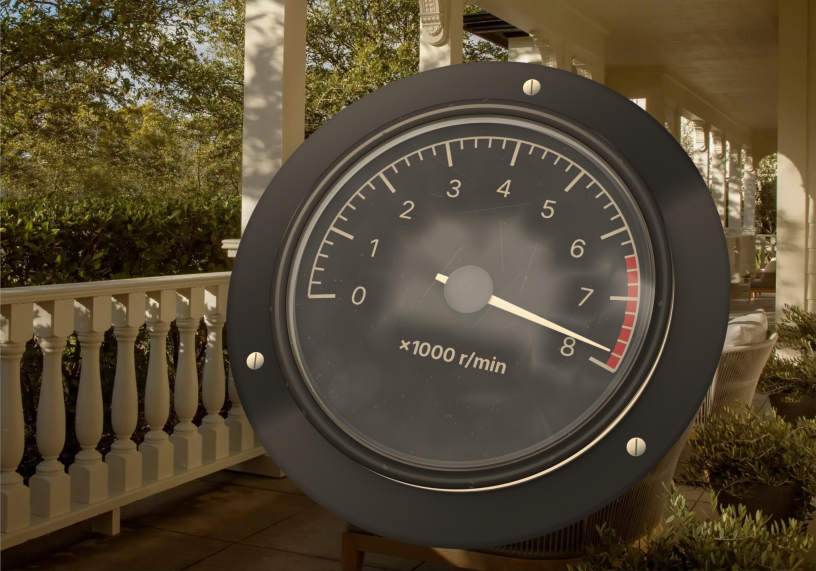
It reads **7800** rpm
